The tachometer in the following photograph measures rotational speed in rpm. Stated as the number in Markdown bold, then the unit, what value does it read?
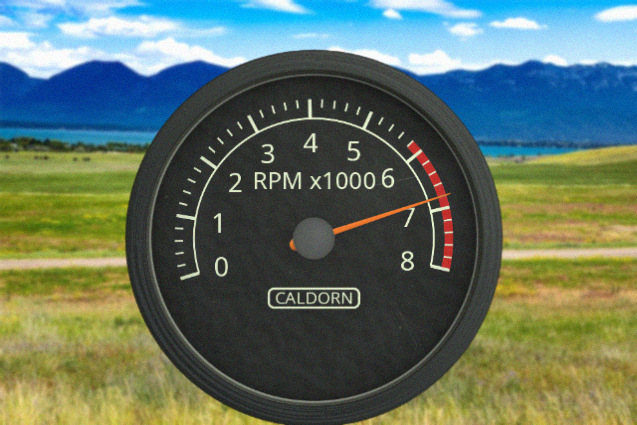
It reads **6800** rpm
